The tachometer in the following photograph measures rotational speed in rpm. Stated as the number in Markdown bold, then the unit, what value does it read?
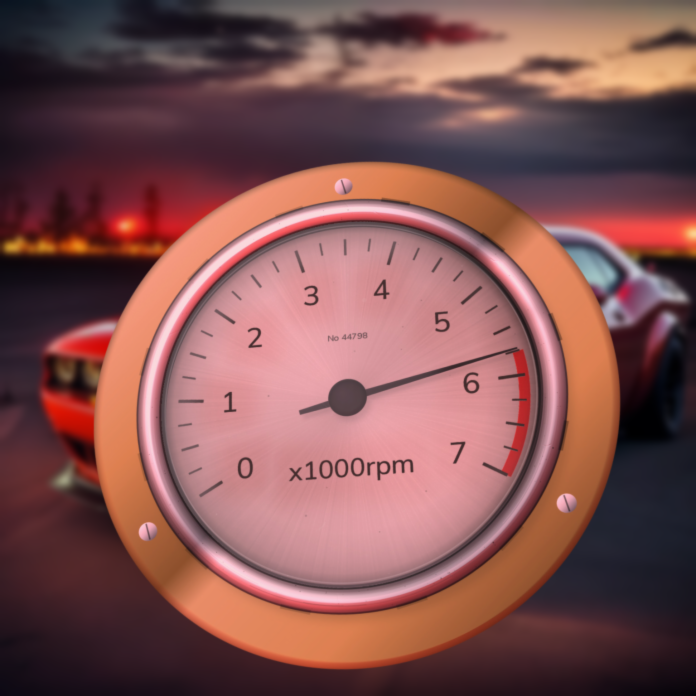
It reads **5750** rpm
